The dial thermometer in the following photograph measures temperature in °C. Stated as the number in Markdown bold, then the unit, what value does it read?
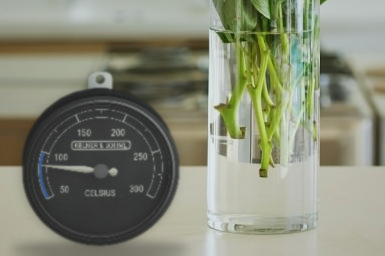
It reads **87.5** °C
